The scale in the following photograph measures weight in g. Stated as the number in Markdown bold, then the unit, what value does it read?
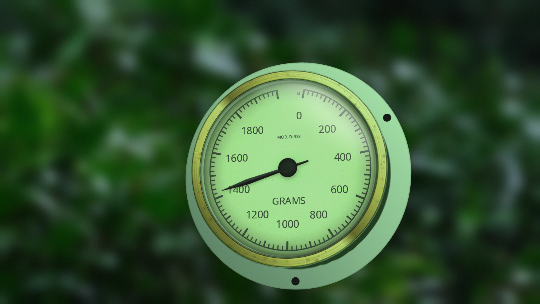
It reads **1420** g
